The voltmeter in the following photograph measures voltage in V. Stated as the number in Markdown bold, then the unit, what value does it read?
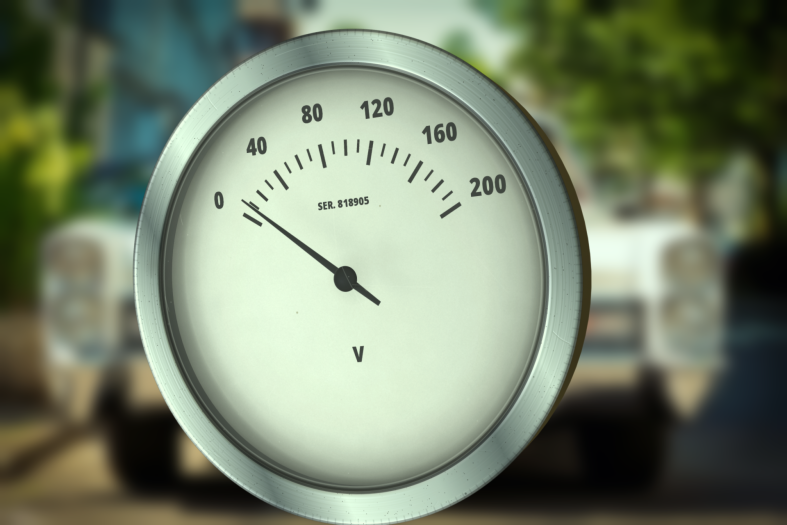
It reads **10** V
